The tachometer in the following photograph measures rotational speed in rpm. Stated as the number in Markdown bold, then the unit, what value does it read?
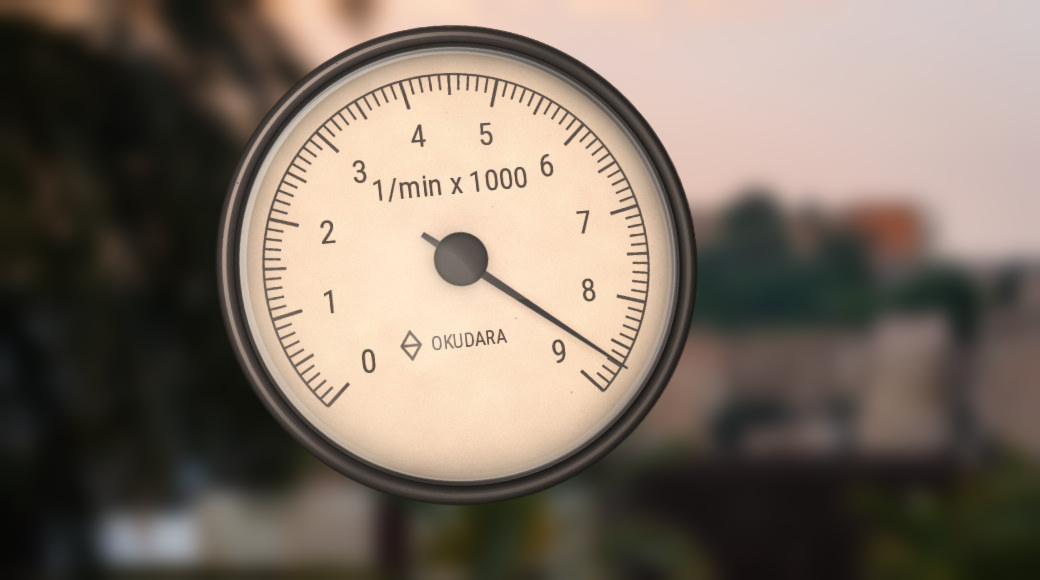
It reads **8700** rpm
